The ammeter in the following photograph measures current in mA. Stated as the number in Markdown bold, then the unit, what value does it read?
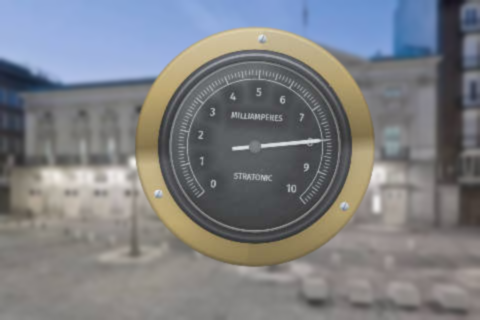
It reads **8** mA
